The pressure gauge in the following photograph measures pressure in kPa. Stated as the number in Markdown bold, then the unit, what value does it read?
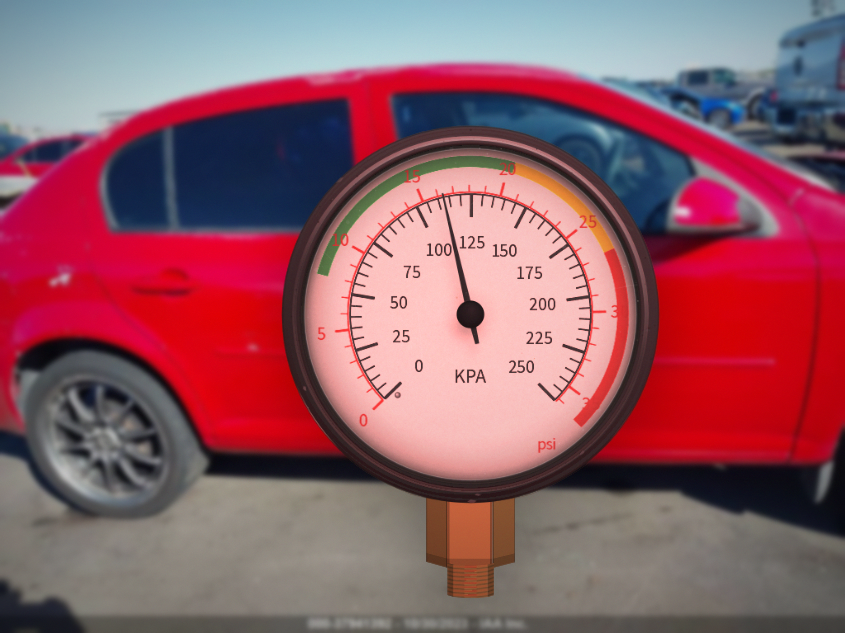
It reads **112.5** kPa
